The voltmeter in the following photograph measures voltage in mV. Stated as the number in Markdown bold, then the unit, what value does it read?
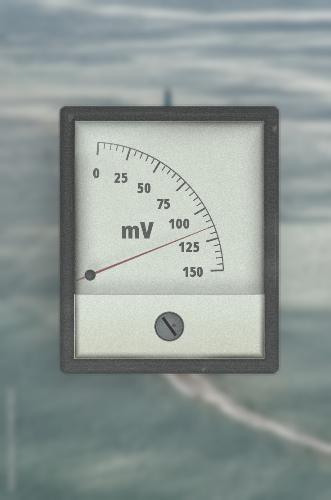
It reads **115** mV
